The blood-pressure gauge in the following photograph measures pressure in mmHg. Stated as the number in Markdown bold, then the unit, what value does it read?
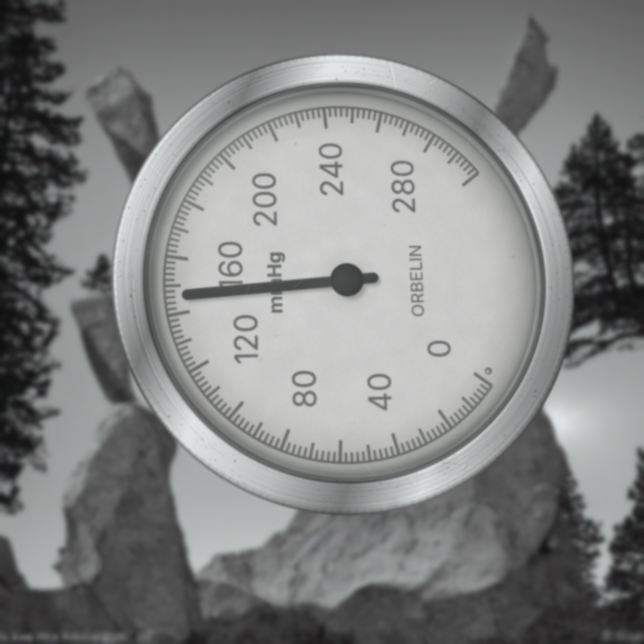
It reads **146** mmHg
